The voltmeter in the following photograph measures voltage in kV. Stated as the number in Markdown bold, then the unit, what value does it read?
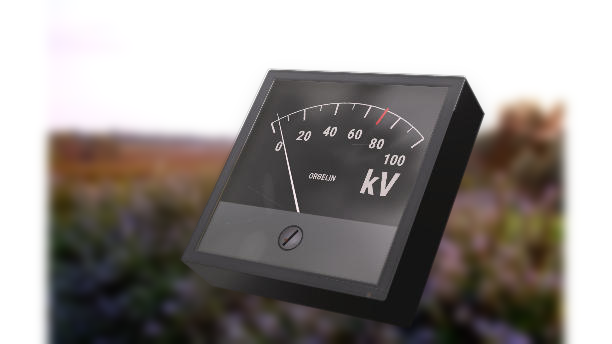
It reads **5** kV
